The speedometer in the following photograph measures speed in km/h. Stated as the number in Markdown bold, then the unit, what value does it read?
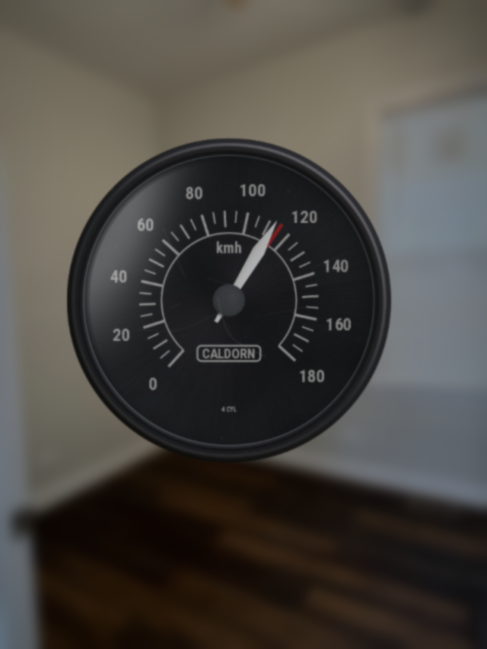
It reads **112.5** km/h
